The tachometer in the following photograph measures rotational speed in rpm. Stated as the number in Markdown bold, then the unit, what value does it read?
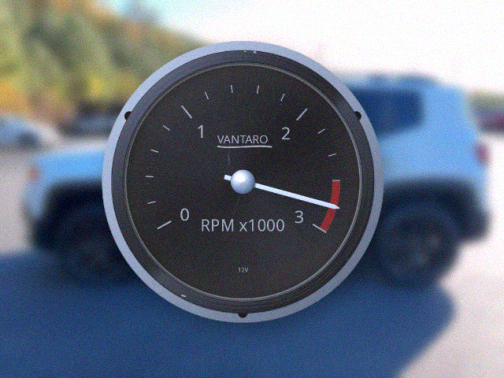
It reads **2800** rpm
